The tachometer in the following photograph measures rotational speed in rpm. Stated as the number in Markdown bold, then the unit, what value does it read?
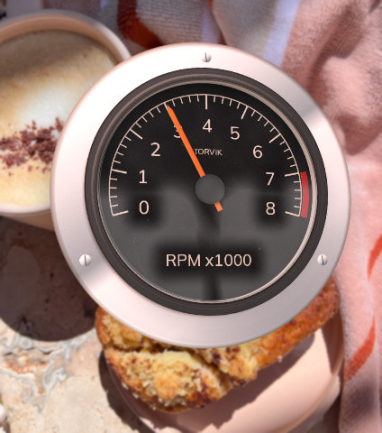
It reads **3000** rpm
